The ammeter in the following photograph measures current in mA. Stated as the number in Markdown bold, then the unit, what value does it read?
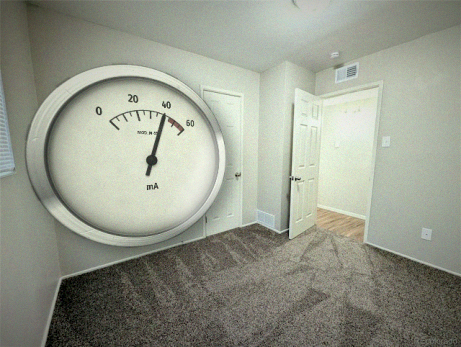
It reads **40** mA
